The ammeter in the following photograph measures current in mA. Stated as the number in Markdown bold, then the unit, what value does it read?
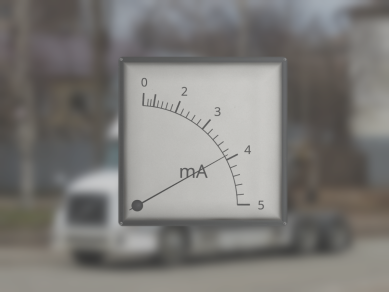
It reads **3.9** mA
